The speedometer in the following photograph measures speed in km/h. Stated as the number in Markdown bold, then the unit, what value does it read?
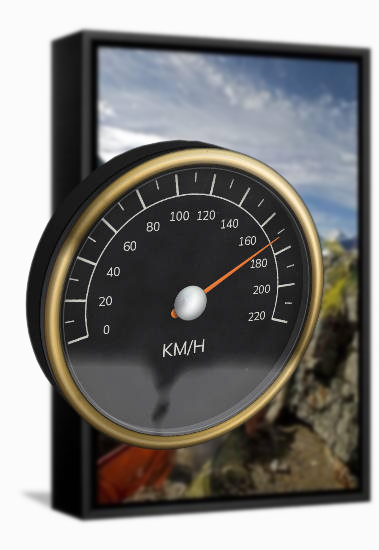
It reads **170** km/h
